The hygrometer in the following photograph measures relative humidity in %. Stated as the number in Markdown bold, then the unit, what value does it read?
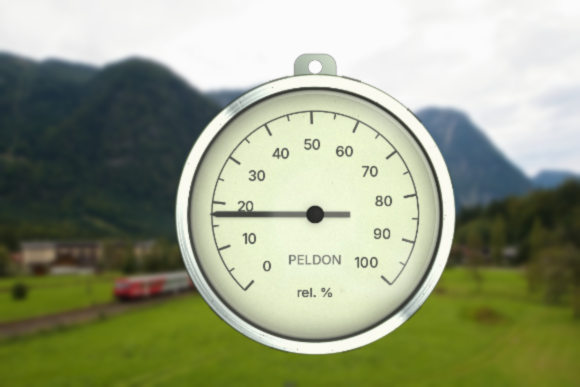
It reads **17.5** %
